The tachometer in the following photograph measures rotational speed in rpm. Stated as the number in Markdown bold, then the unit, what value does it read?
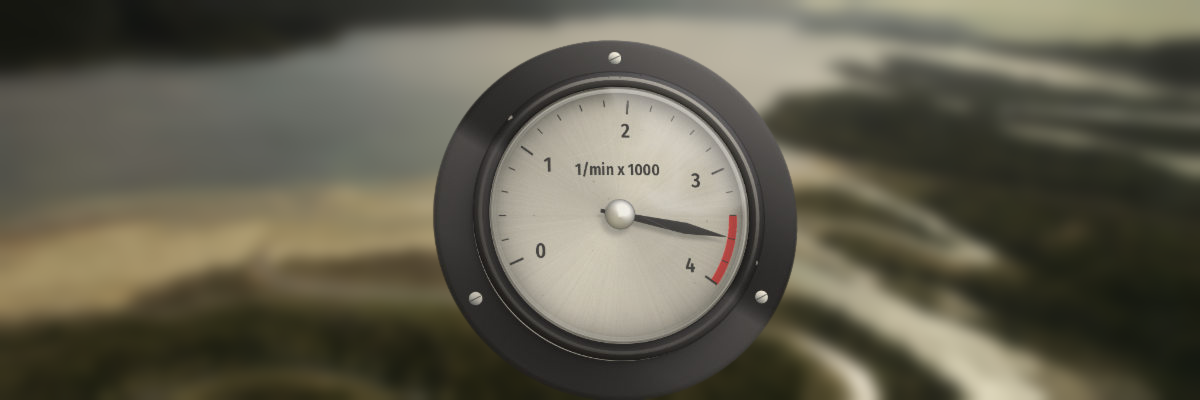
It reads **3600** rpm
